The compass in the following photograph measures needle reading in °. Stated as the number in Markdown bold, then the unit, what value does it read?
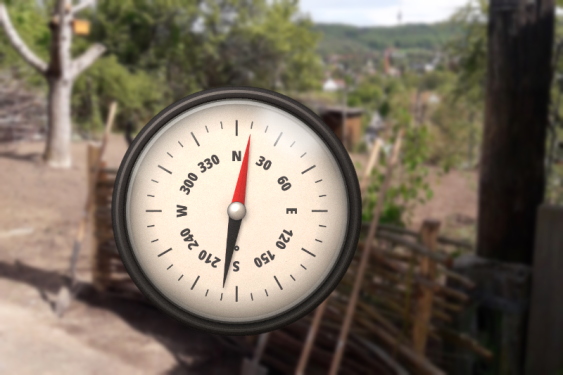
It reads **10** °
